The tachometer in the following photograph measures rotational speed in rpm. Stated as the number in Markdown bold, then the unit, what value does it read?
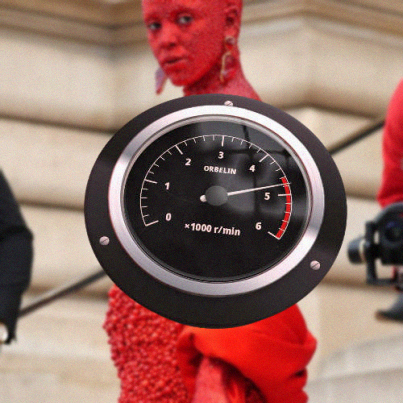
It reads **4800** rpm
